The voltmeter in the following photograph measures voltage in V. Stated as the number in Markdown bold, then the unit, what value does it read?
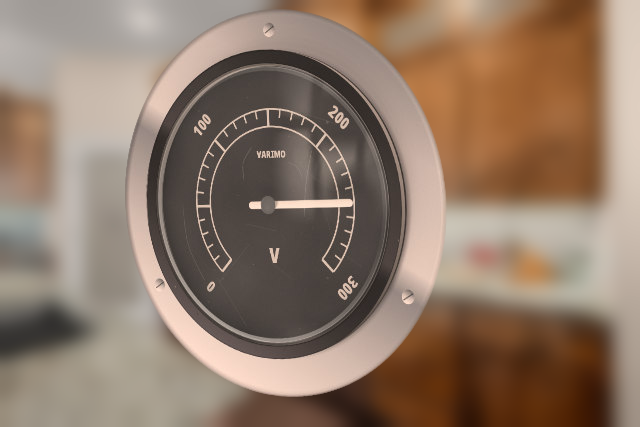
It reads **250** V
